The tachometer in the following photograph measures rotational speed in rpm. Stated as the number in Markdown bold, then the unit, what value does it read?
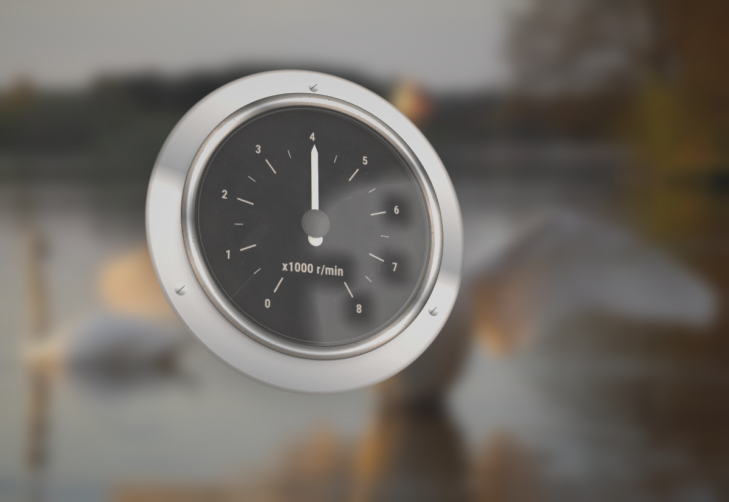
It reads **4000** rpm
